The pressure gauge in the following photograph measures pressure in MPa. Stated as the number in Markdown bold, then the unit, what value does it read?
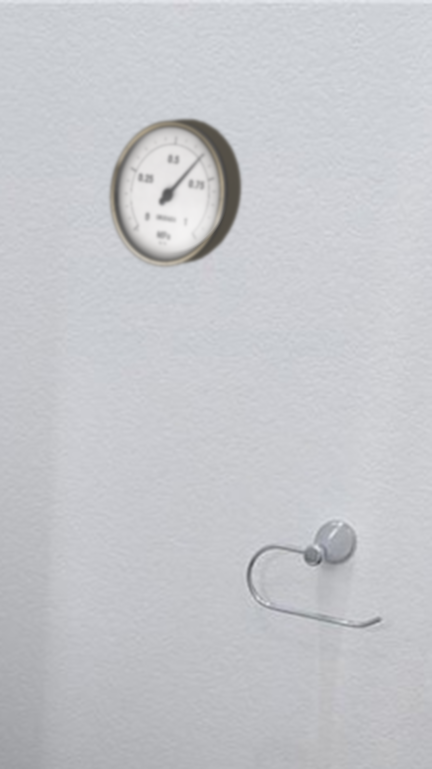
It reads **0.65** MPa
